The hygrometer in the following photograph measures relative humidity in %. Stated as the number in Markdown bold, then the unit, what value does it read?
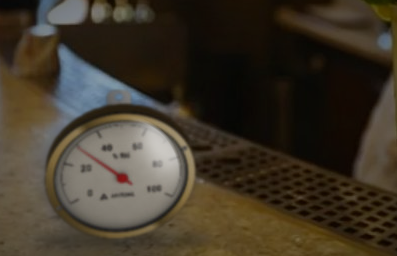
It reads **30** %
